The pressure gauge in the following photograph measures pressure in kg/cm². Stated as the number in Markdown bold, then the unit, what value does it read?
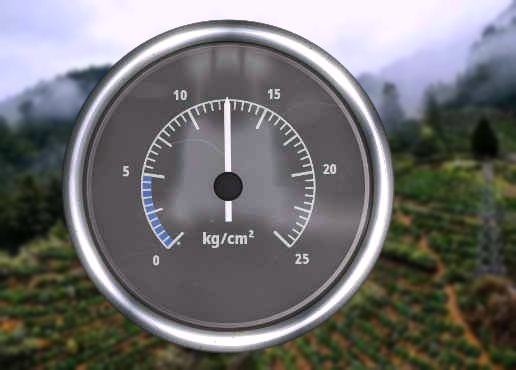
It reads **12.5** kg/cm²
